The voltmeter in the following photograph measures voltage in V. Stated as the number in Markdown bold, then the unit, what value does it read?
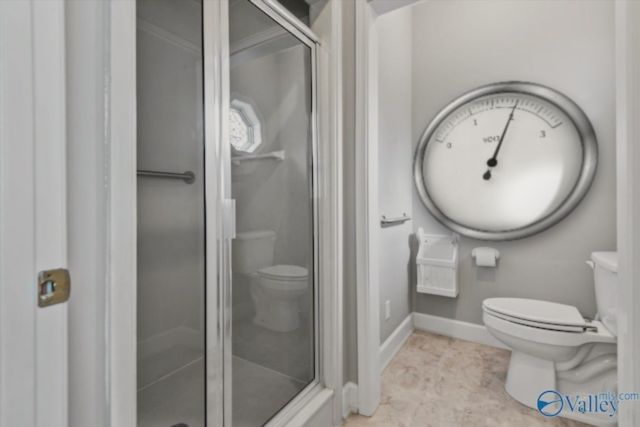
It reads **2** V
